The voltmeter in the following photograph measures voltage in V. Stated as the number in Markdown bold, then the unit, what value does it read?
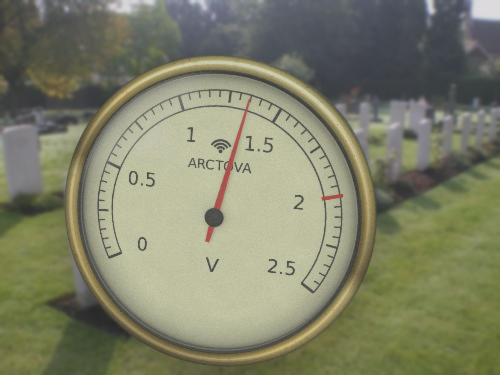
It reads **1.35** V
